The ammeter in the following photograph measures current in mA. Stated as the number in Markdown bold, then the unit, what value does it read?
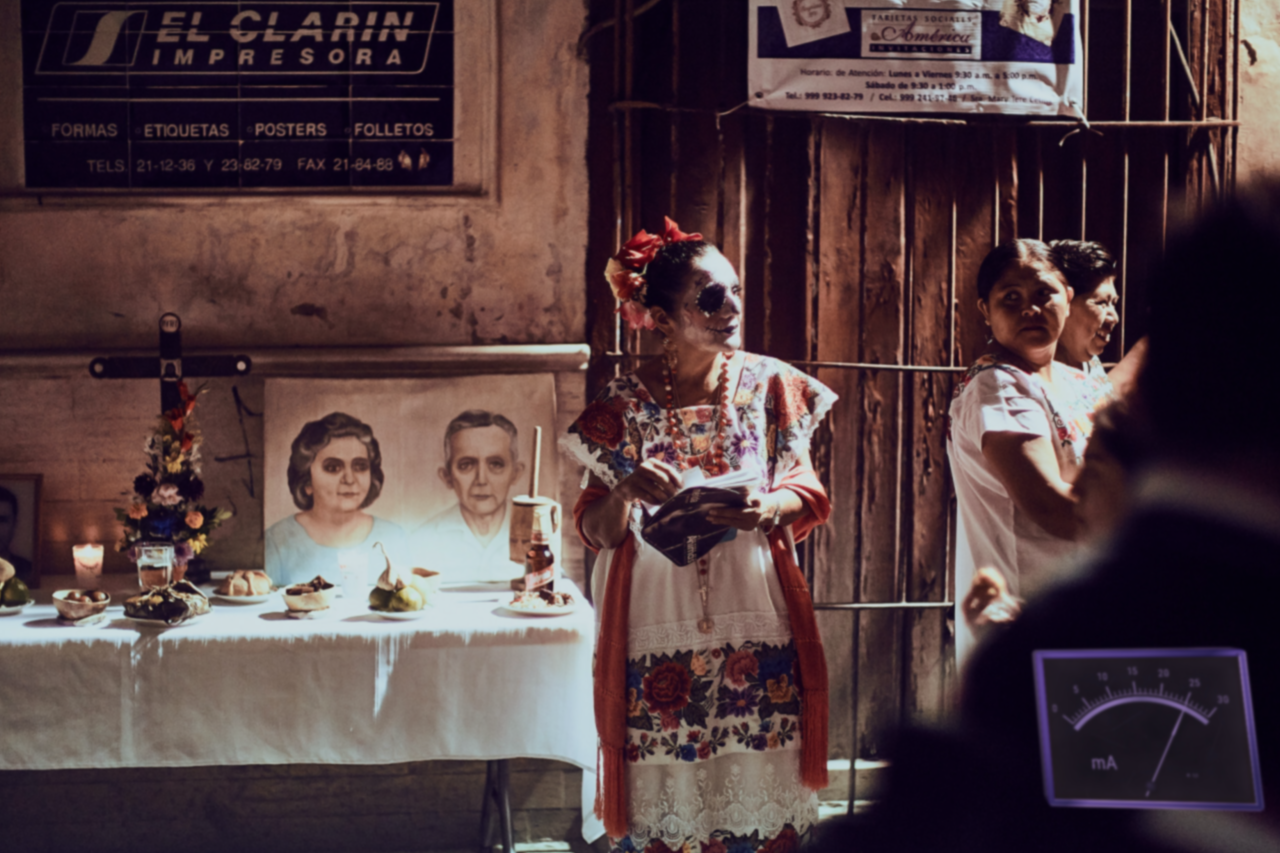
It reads **25** mA
